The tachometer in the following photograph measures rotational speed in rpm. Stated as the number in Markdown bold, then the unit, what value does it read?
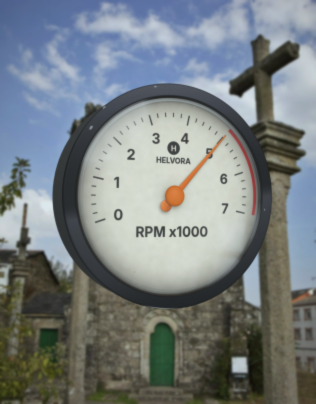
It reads **5000** rpm
